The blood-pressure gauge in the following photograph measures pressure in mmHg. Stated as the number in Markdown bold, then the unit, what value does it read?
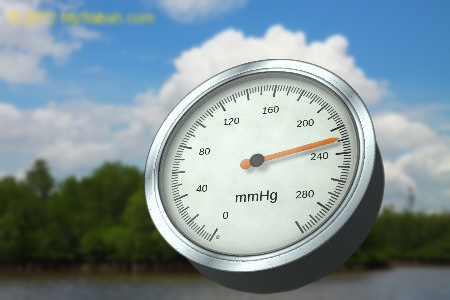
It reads **230** mmHg
